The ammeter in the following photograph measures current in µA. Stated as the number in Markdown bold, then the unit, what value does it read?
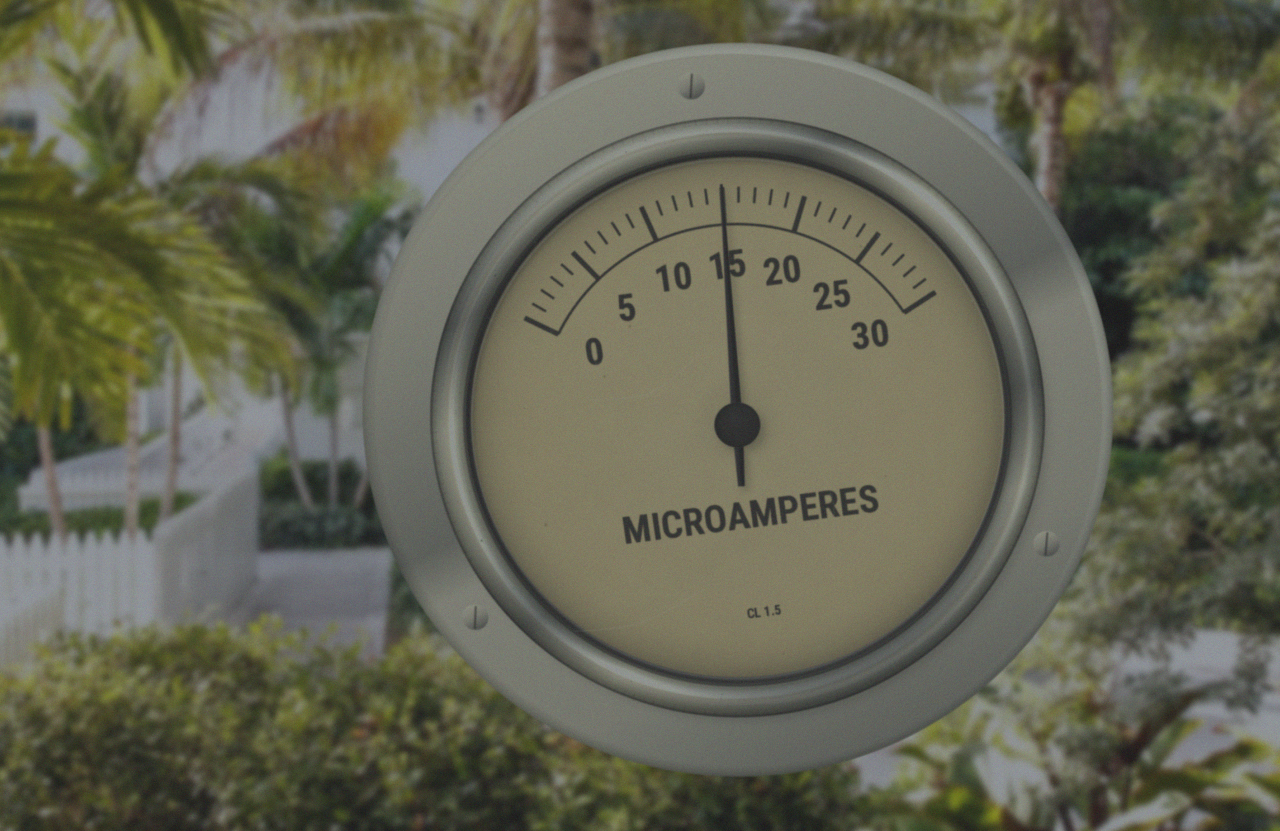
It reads **15** µA
